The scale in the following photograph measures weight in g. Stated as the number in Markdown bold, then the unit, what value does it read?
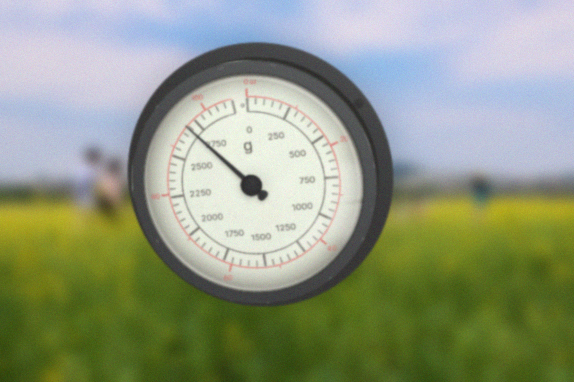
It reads **2700** g
